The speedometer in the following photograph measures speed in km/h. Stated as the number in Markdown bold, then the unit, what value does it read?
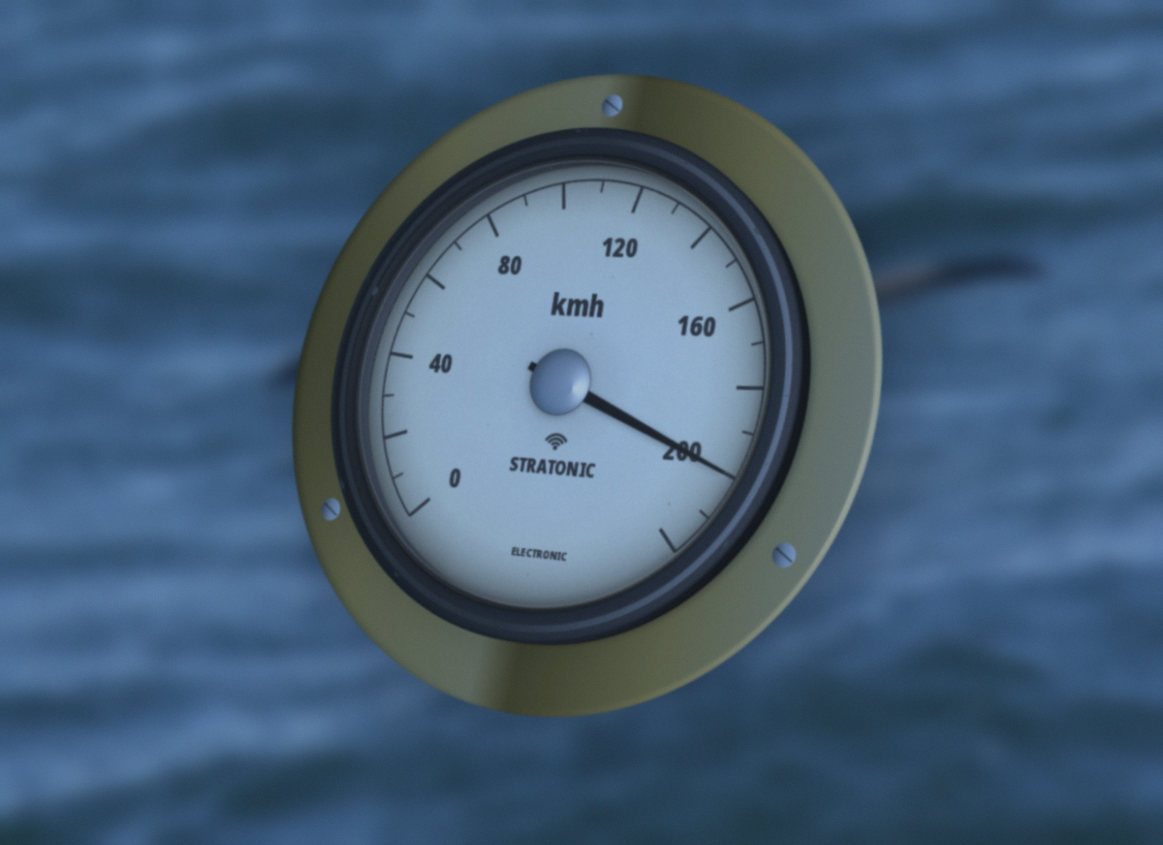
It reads **200** km/h
